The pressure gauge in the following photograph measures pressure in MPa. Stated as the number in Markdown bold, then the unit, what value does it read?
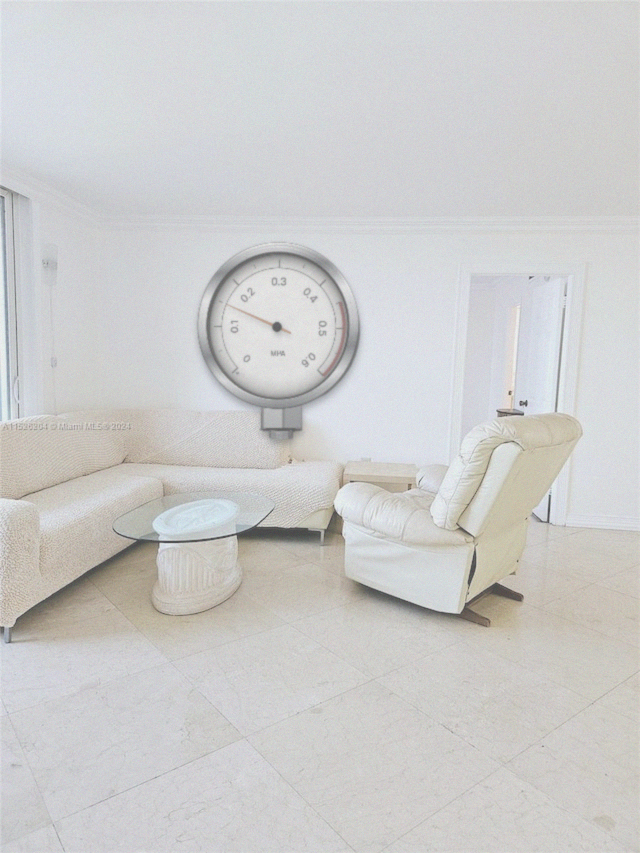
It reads **0.15** MPa
